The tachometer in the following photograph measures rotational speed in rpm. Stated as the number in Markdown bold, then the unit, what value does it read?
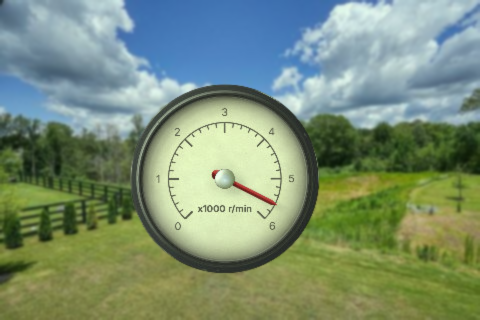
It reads **5600** rpm
